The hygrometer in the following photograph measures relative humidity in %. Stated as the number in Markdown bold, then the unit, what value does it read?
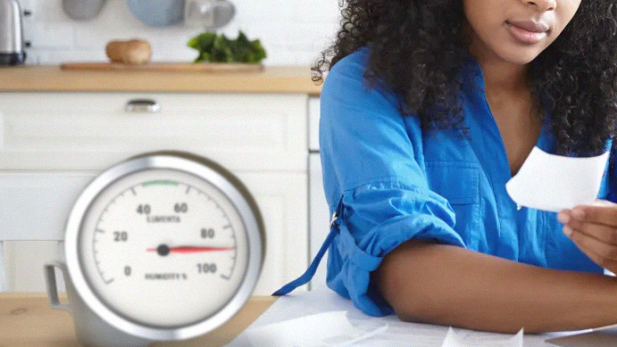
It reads **88** %
